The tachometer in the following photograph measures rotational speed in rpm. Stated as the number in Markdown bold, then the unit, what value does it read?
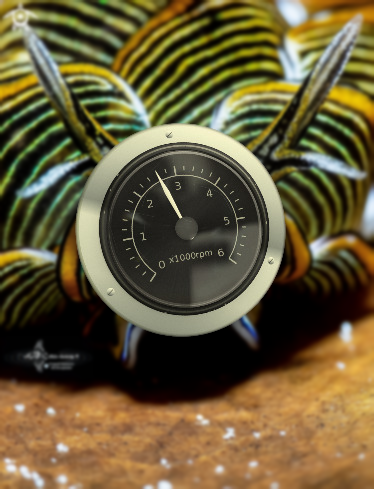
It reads **2600** rpm
